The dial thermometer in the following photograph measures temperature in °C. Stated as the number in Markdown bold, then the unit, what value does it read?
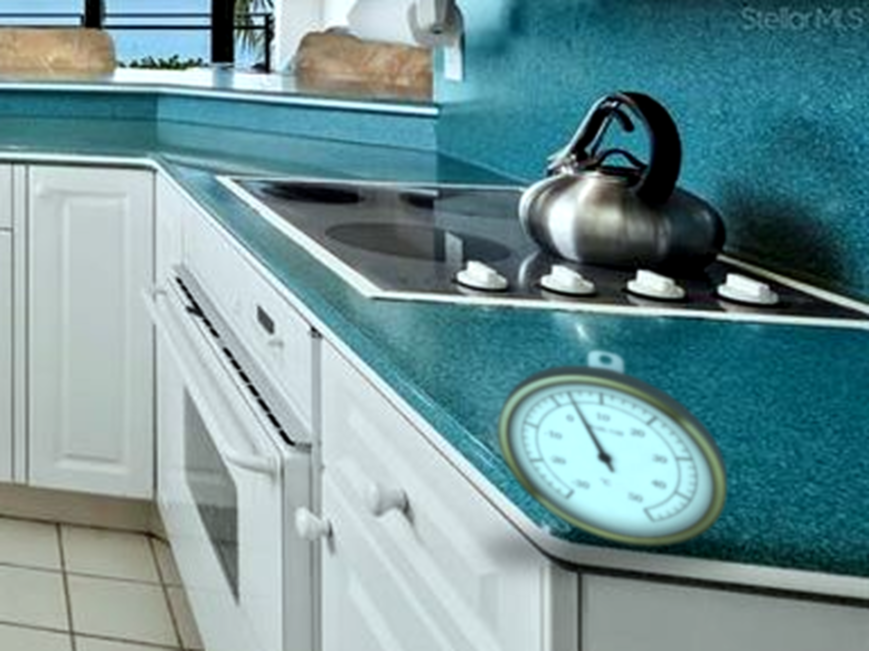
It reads **4** °C
